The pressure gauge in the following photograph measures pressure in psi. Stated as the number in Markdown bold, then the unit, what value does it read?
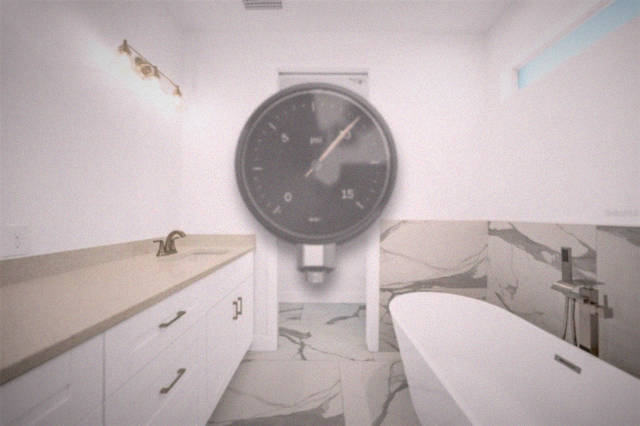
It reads **10** psi
